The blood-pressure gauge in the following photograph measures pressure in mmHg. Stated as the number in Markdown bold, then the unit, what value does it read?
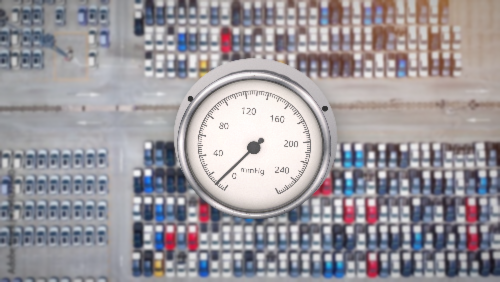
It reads **10** mmHg
